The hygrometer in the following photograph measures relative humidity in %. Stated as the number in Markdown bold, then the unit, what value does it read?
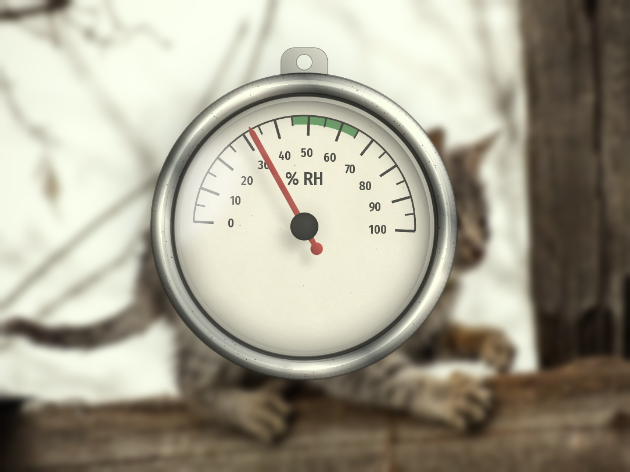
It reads **32.5** %
